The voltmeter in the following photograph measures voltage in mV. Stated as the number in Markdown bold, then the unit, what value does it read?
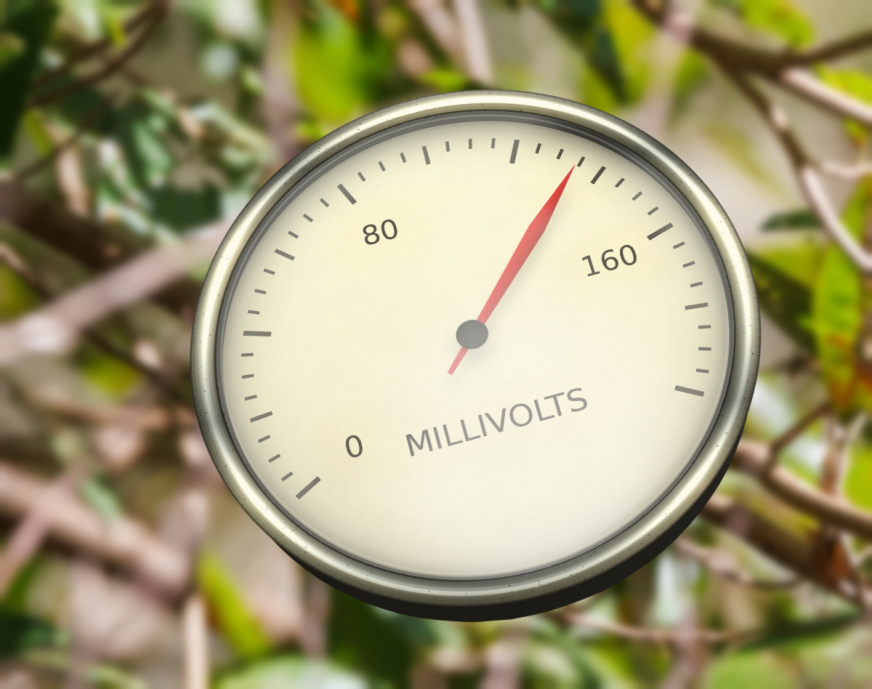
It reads **135** mV
